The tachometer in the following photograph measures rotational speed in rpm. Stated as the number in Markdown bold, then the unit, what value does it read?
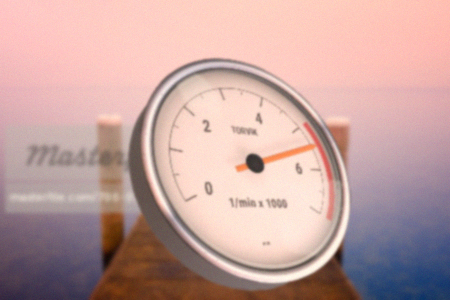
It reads **5500** rpm
